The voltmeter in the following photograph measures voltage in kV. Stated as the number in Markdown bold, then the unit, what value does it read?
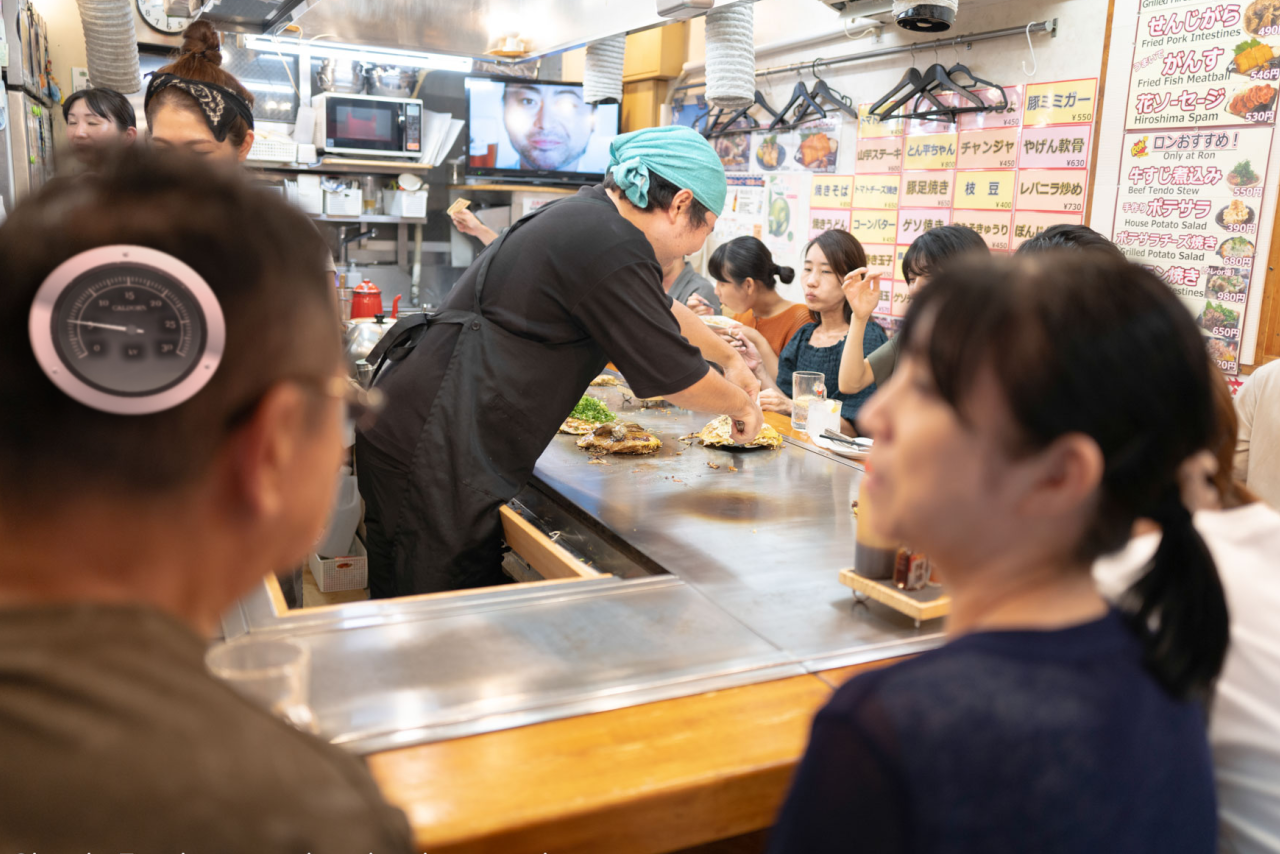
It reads **5** kV
